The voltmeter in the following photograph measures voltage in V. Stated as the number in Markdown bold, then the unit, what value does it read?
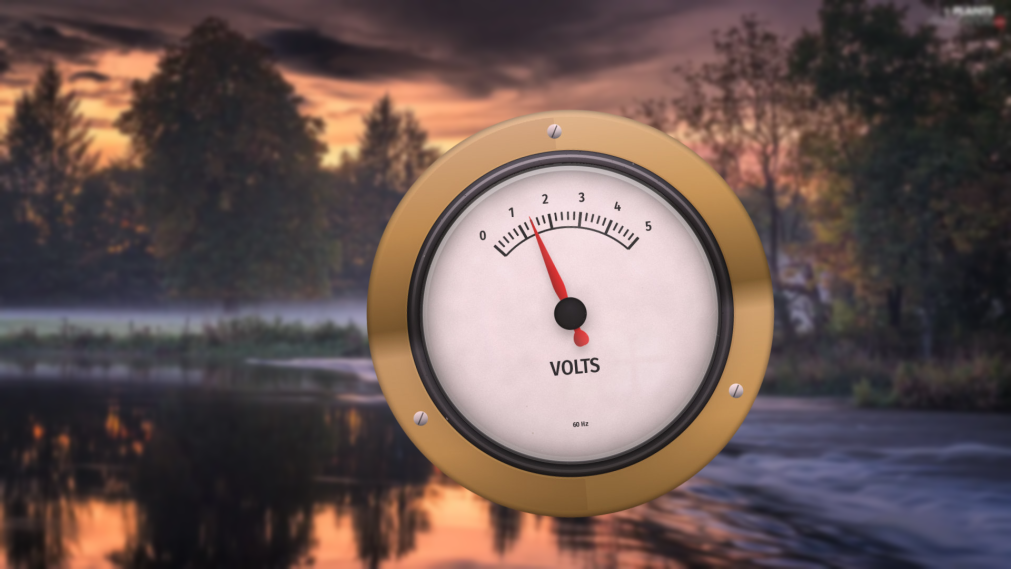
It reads **1.4** V
